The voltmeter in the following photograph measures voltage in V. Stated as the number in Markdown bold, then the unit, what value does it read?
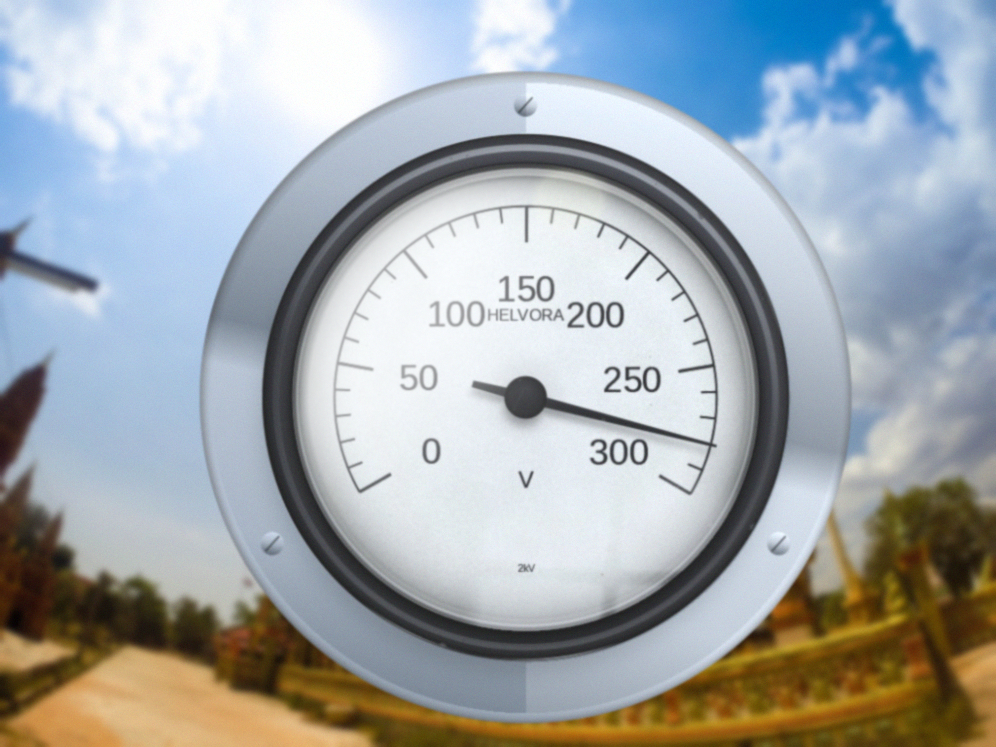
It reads **280** V
